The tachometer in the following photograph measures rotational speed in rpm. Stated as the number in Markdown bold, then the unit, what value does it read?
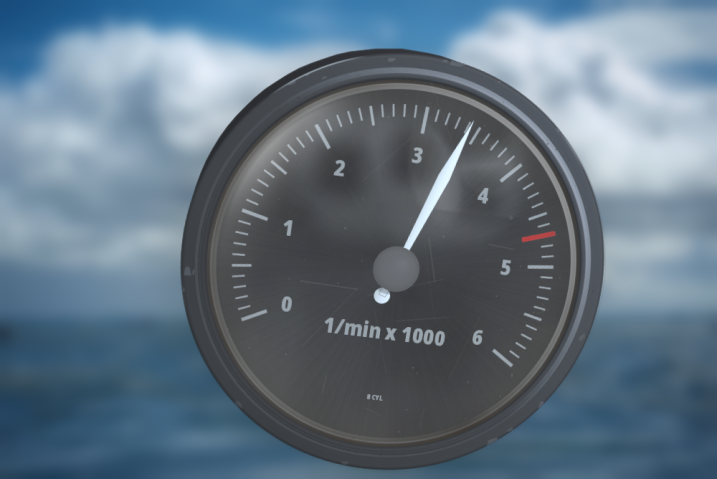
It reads **3400** rpm
